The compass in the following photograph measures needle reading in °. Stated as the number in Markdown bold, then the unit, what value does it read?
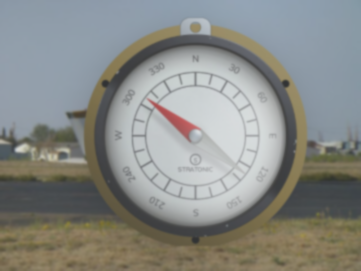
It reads **307.5** °
